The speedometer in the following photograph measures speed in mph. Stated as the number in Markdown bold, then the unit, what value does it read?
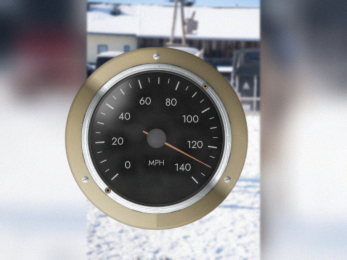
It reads **130** mph
